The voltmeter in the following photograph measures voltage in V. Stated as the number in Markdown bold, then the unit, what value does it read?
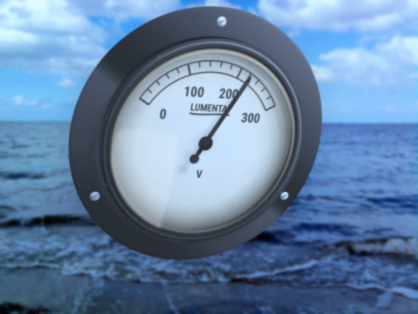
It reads **220** V
